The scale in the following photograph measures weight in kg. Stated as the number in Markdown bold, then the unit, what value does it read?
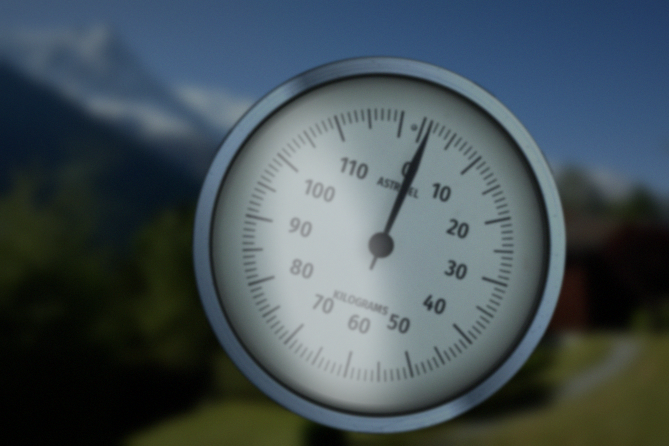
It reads **1** kg
